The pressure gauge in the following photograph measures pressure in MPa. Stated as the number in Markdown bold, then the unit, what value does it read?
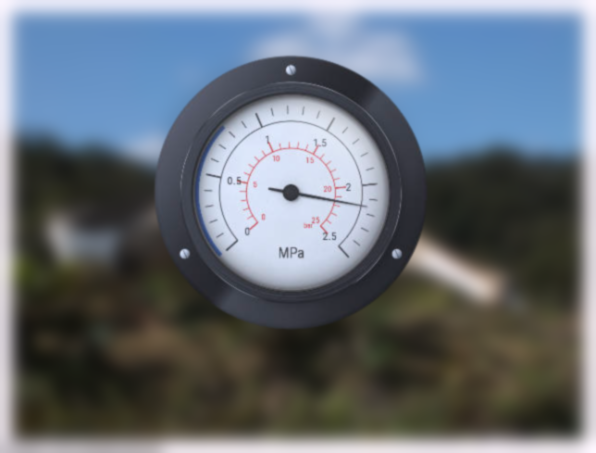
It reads **2.15** MPa
